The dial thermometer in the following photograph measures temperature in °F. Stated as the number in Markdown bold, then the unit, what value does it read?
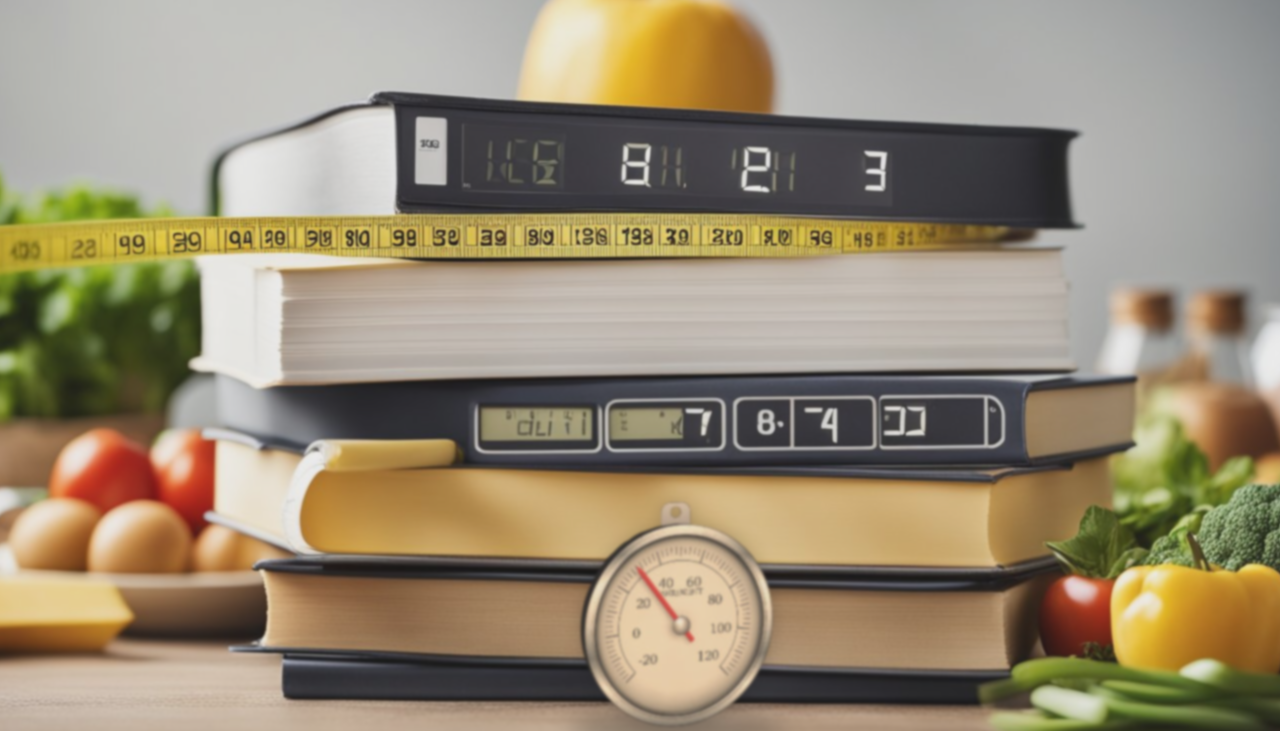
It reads **30** °F
